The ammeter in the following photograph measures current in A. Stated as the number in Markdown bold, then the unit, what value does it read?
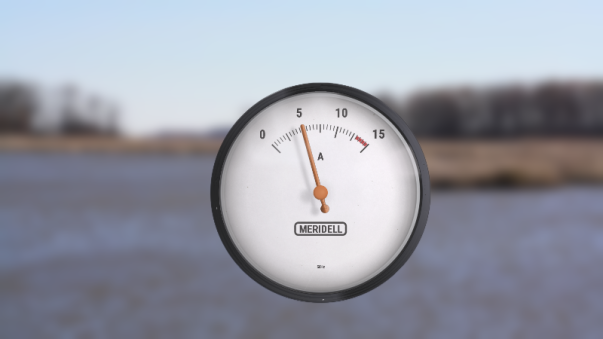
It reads **5** A
